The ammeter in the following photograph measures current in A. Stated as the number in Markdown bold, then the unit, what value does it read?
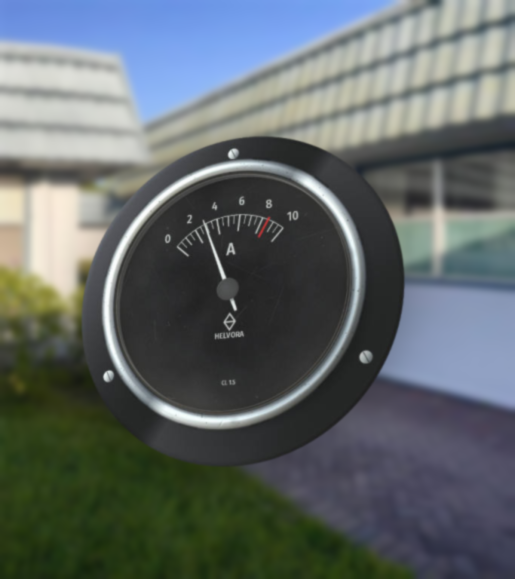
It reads **3** A
